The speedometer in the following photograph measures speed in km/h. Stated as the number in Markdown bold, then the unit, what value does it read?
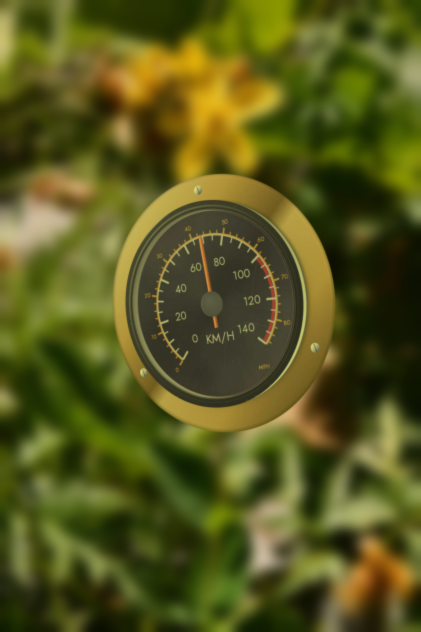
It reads **70** km/h
